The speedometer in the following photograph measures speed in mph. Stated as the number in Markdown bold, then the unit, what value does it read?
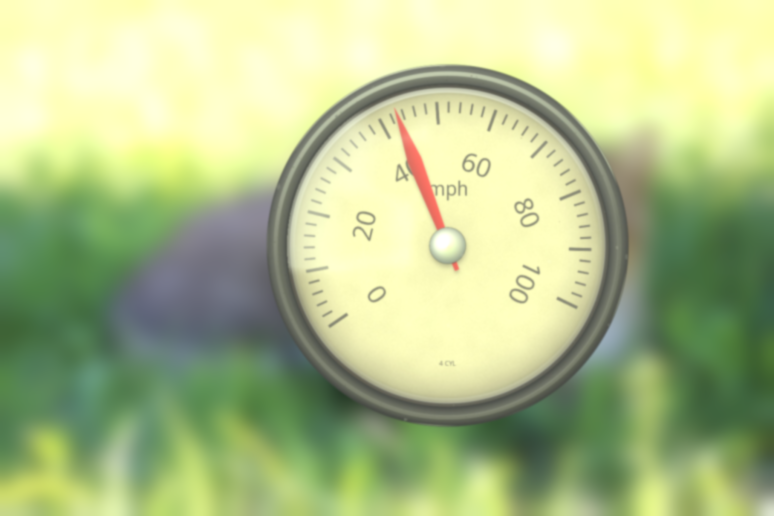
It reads **43** mph
